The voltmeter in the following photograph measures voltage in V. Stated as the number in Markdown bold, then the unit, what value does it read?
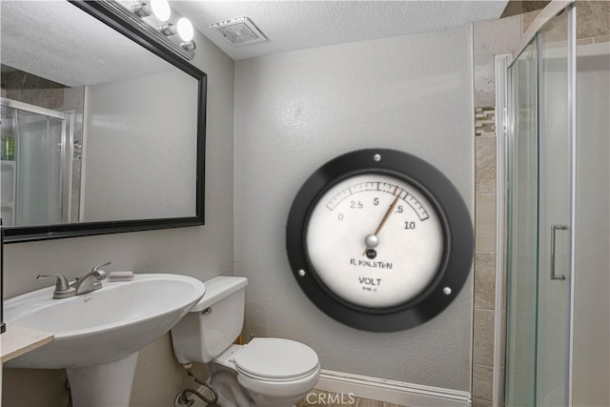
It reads **7** V
